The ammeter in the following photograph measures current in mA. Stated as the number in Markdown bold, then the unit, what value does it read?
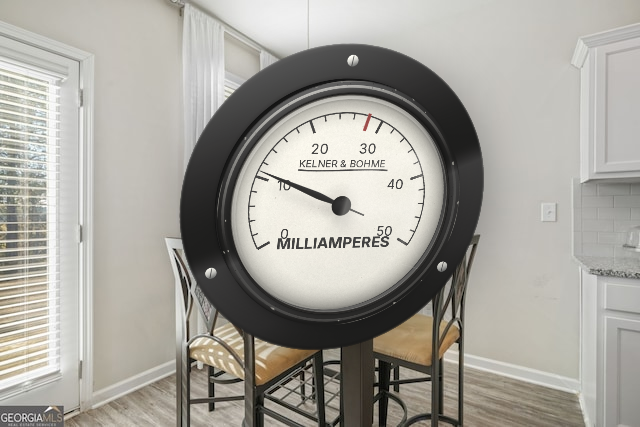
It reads **11** mA
